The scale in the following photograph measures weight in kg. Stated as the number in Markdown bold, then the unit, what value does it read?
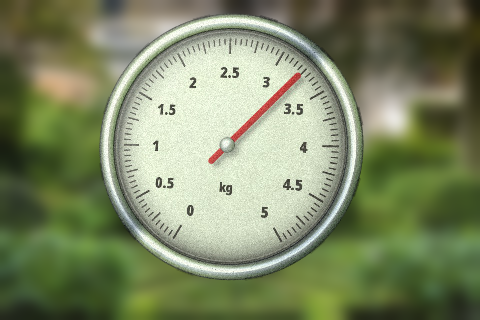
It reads **3.25** kg
